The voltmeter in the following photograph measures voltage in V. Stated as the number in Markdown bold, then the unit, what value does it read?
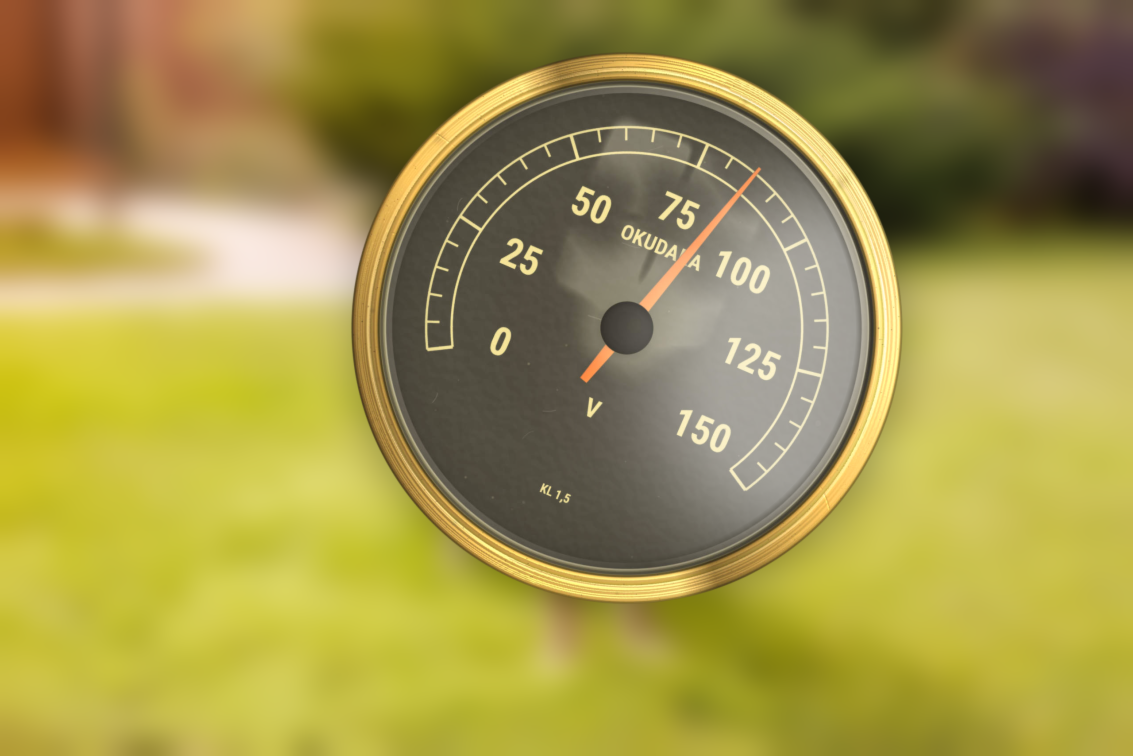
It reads **85** V
